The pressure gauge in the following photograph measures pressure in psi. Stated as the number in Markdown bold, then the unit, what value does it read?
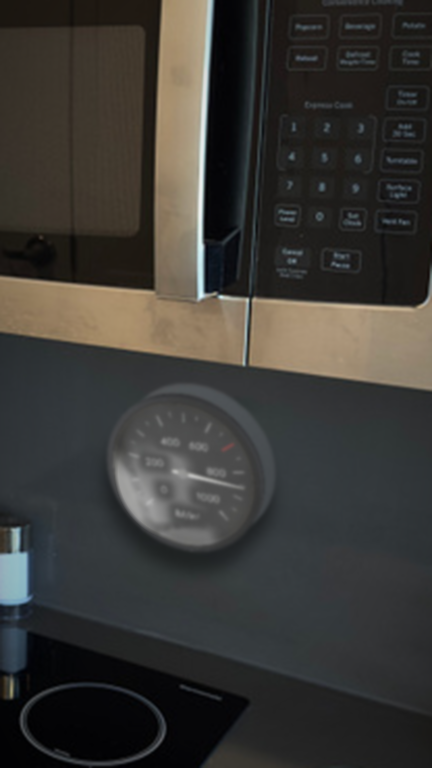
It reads **850** psi
